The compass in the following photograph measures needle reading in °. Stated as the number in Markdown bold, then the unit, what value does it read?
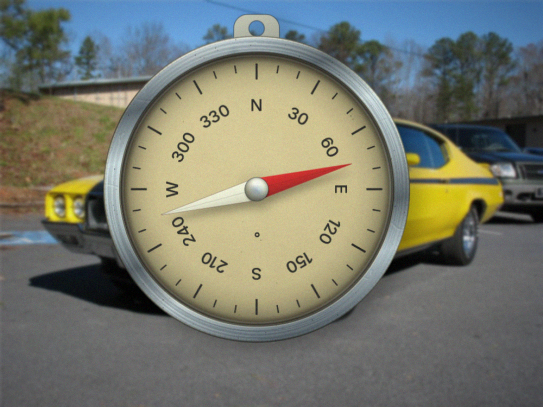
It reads **75** °
